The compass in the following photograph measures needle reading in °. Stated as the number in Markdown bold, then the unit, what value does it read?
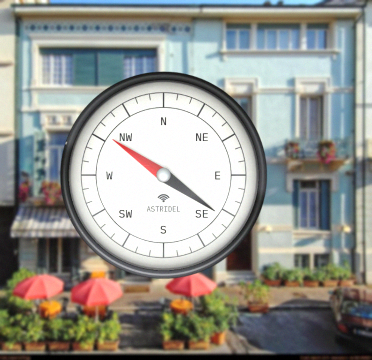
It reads **305** °
